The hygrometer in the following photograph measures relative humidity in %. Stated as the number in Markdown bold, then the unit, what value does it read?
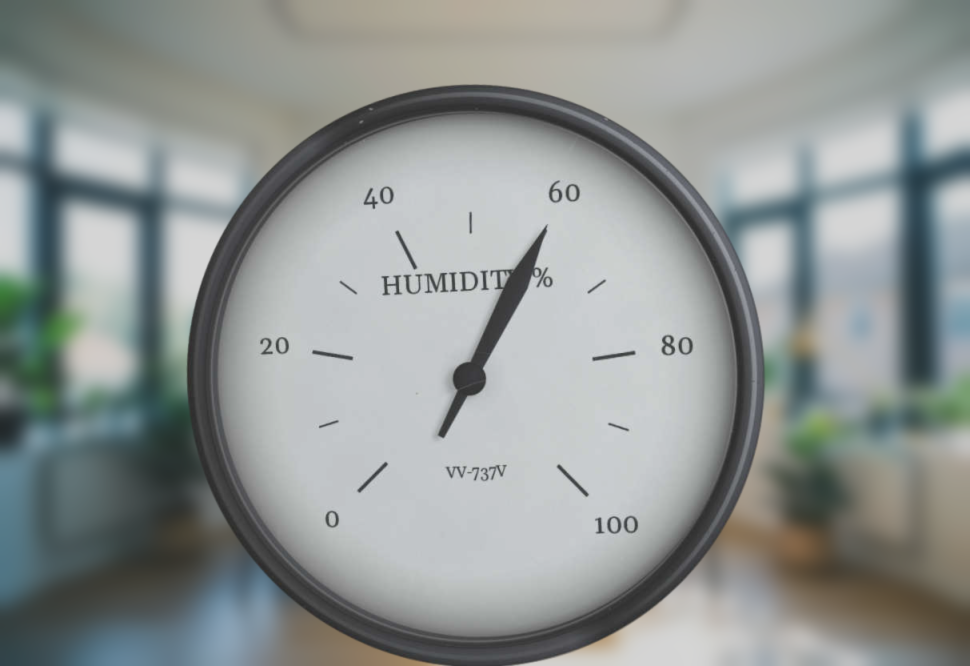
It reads **60** %
